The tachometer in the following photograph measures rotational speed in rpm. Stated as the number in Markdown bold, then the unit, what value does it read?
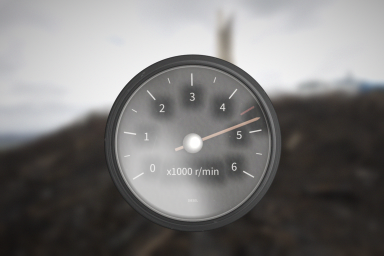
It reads **4750** rpm
